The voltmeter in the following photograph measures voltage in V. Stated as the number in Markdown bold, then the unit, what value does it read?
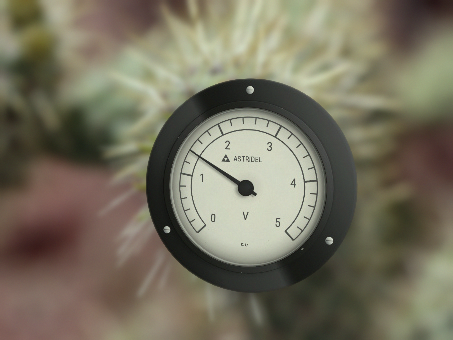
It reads **1.4** V
